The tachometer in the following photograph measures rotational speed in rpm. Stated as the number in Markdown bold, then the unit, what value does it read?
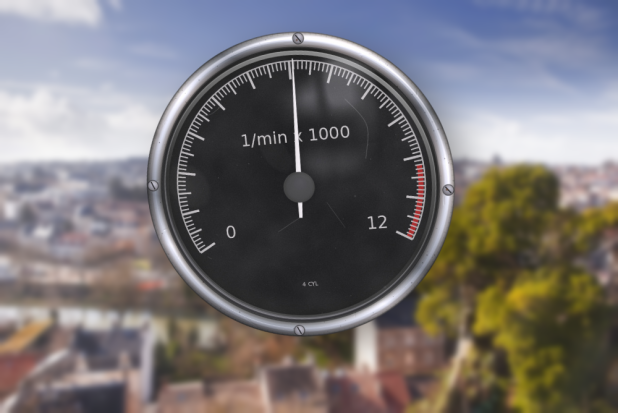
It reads **6100** rpm
